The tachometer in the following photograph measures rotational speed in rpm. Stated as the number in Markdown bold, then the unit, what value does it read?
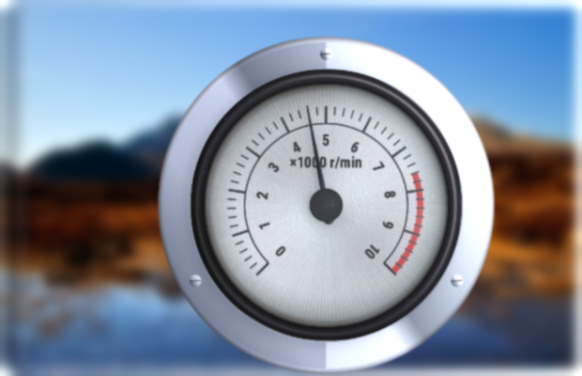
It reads **4600** rpm
